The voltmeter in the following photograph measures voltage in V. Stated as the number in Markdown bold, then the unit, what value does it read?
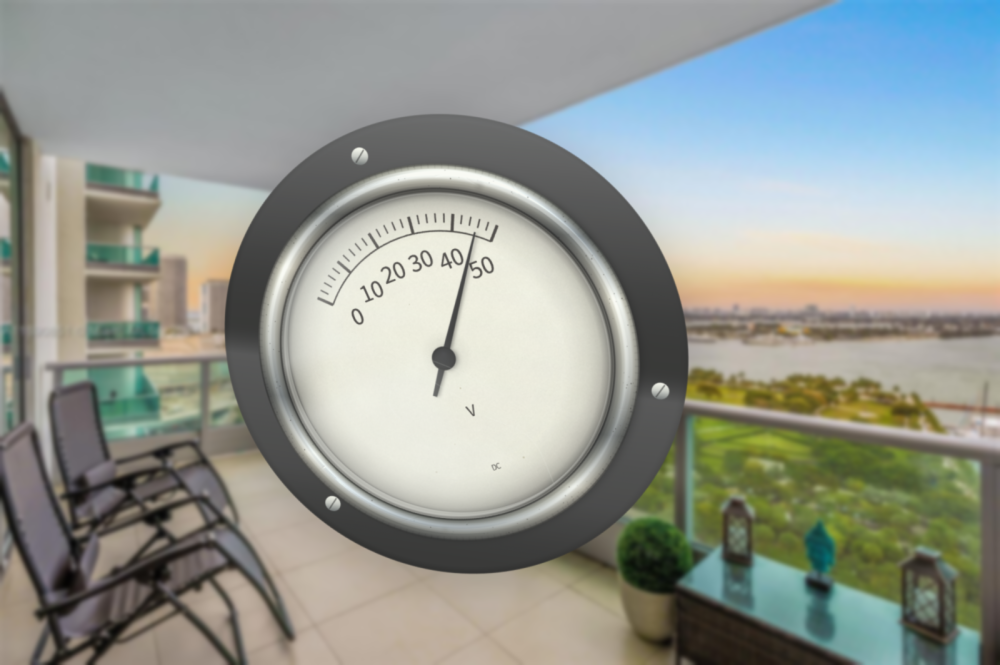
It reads **46** V
